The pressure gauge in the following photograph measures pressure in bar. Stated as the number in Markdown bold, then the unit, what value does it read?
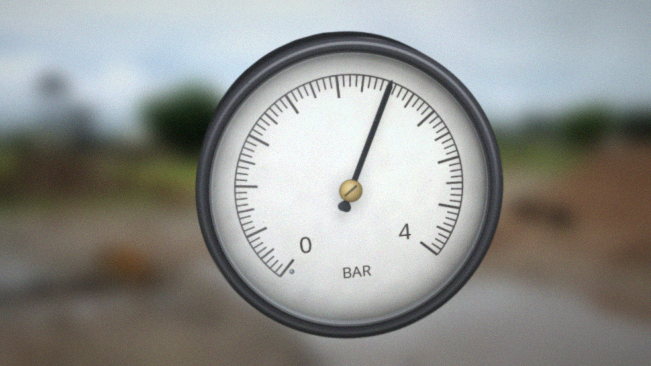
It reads **2.4** bar
